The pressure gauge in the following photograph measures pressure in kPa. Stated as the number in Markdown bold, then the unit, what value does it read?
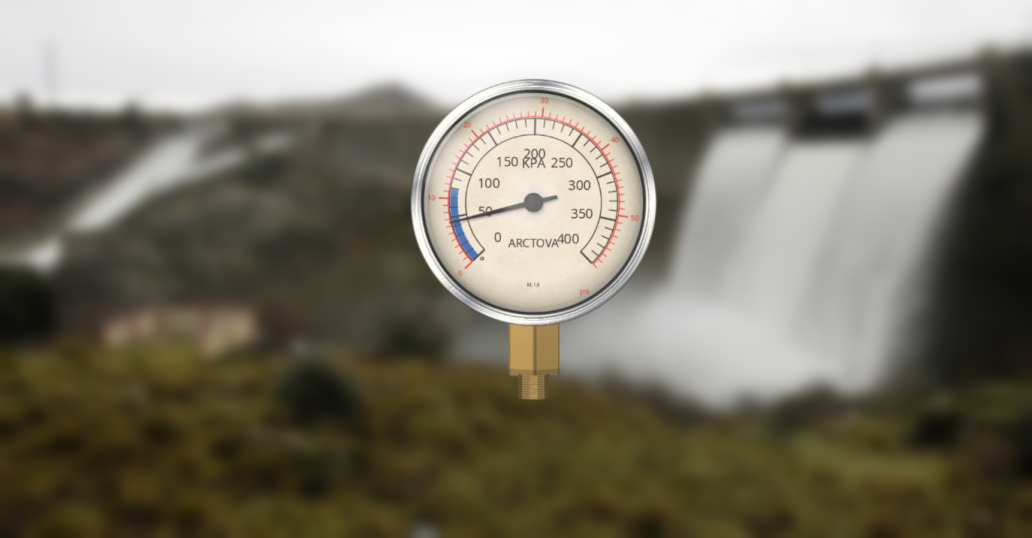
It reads **45** kPa
